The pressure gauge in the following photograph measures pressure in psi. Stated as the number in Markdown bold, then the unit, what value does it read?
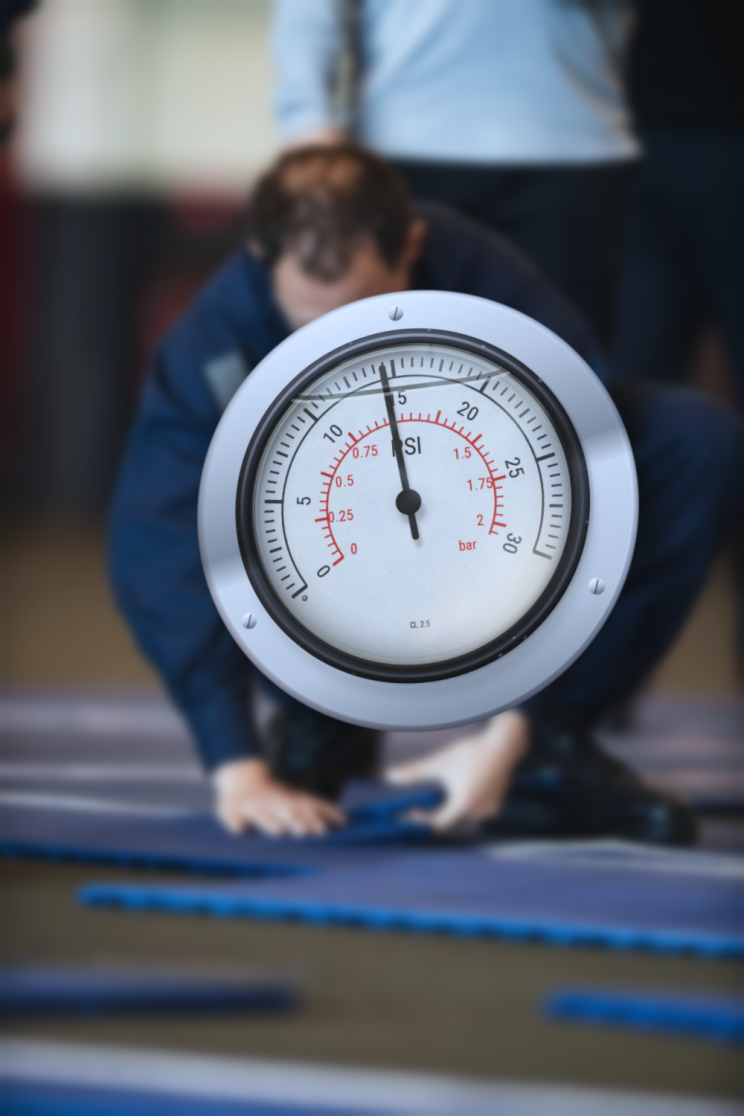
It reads **14.5** psi
